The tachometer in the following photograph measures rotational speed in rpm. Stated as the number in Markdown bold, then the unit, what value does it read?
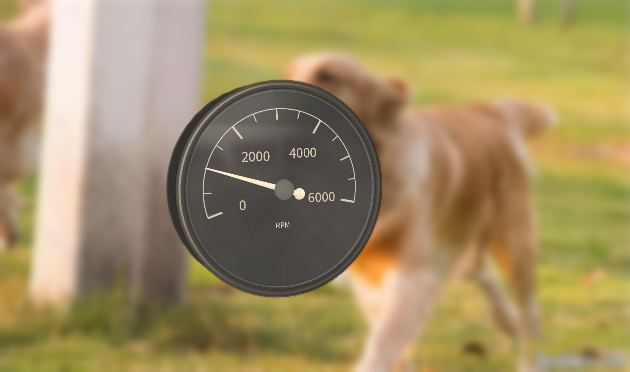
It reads **1000** rpm
